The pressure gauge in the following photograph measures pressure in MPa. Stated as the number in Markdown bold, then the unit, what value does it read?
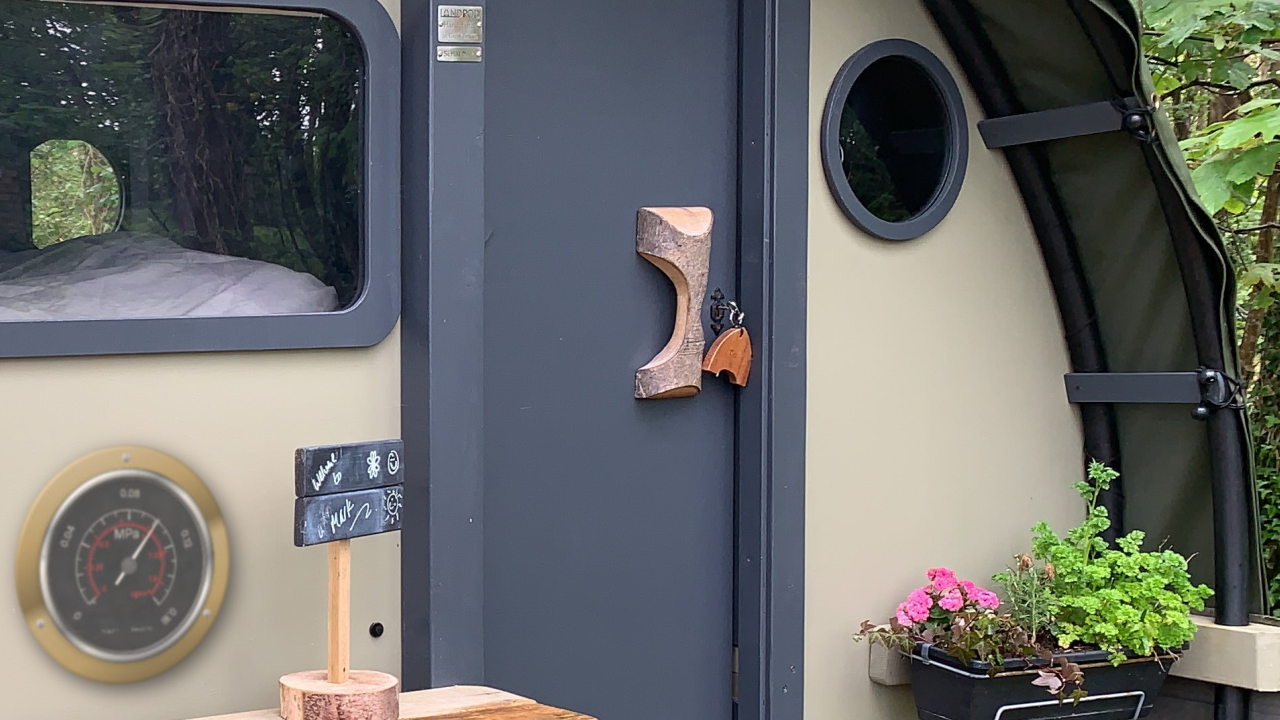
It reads **0.1** MPa
